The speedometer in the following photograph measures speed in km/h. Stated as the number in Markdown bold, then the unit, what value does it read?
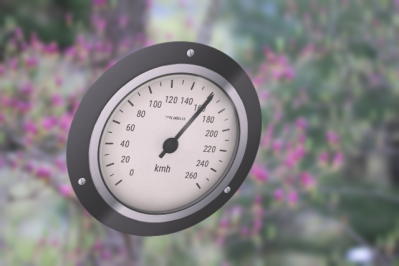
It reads **160** km/h
